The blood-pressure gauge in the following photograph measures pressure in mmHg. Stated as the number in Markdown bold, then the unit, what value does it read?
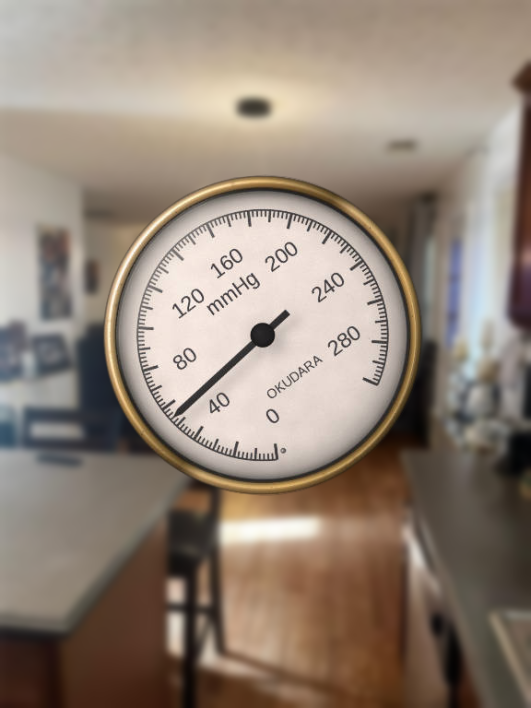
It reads **54** mmHg
